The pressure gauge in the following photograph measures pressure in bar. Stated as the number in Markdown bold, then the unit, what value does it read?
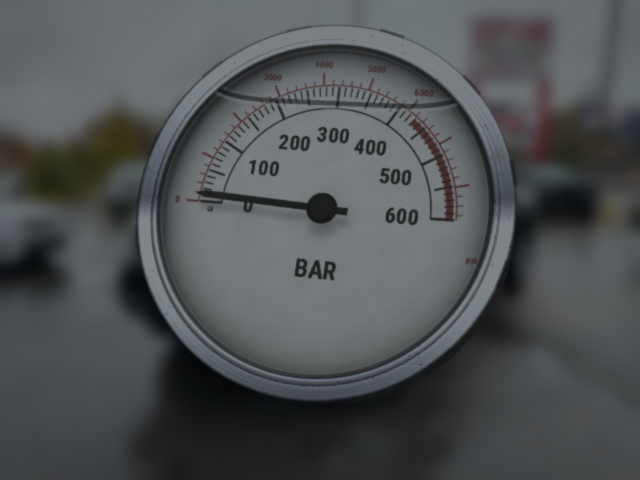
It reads **10** bar
